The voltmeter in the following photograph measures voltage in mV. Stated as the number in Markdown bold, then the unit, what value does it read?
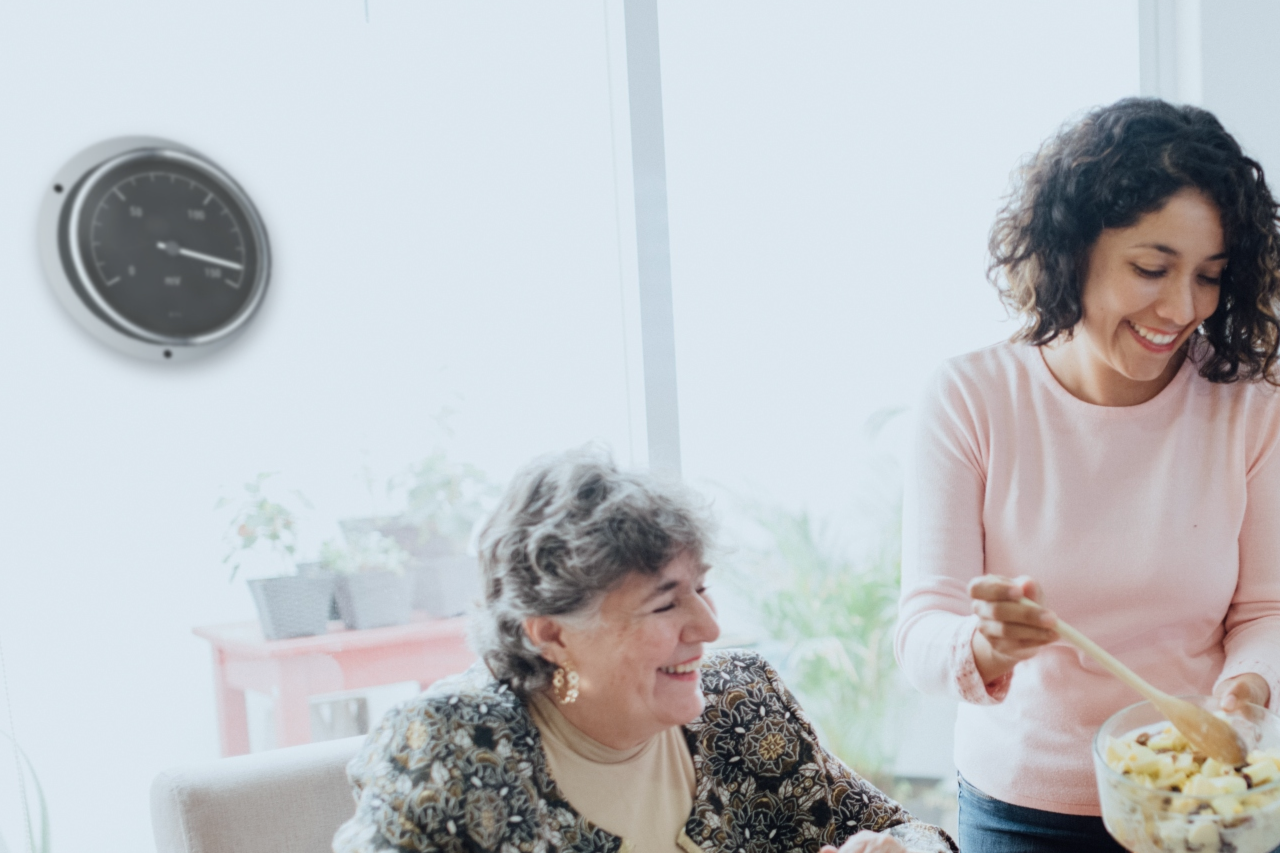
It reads **140** mV
